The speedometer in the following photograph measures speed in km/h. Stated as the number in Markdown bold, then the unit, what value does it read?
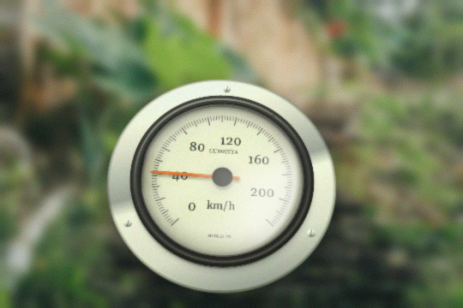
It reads **40** km/h
